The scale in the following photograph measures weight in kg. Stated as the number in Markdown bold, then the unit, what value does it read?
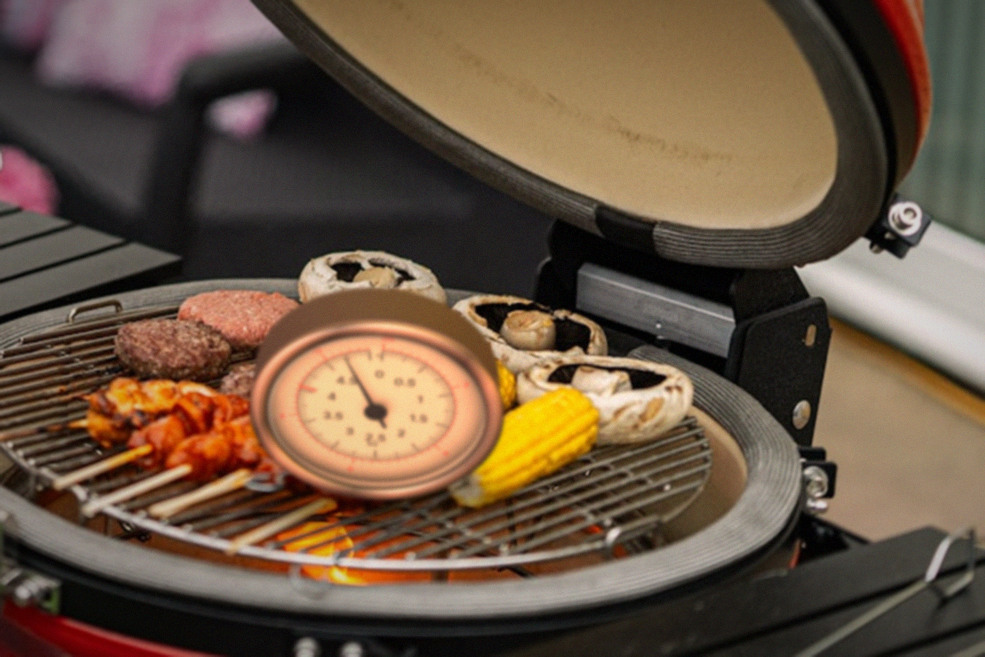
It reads **4.75** kg
